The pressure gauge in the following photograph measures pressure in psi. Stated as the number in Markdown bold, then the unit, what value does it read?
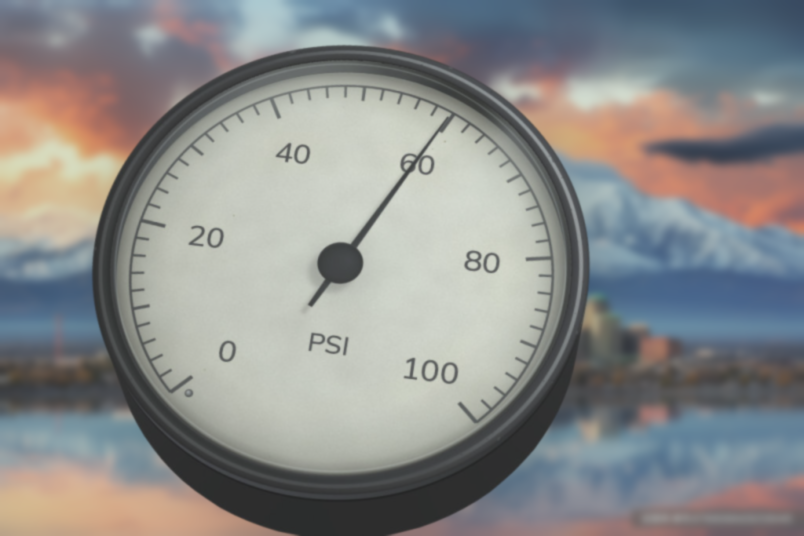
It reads **60** psi
